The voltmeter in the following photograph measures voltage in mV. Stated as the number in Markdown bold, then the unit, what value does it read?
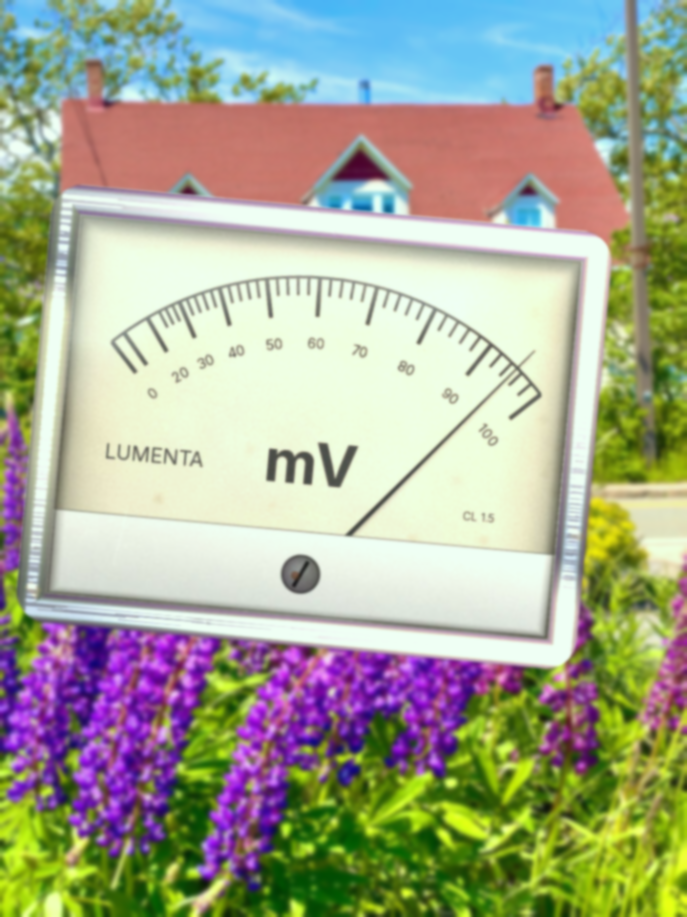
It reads **95** mV
